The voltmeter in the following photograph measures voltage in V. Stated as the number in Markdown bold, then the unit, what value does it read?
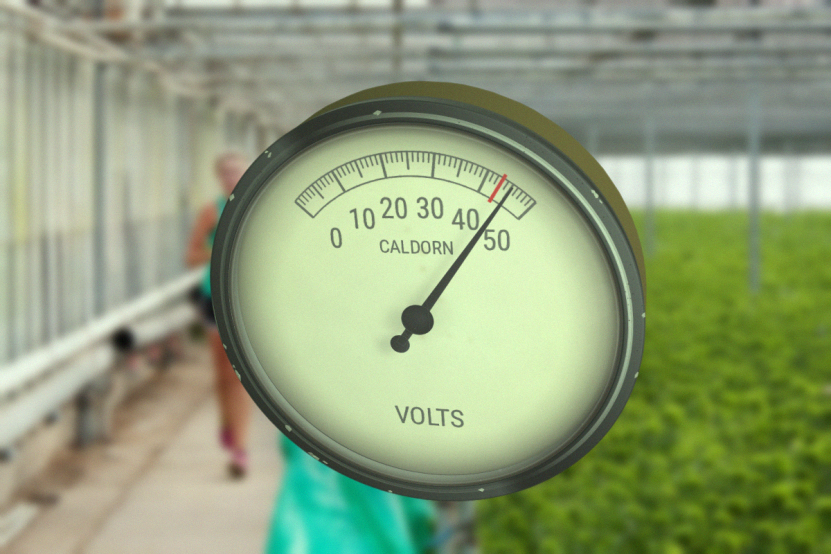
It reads **45** V
